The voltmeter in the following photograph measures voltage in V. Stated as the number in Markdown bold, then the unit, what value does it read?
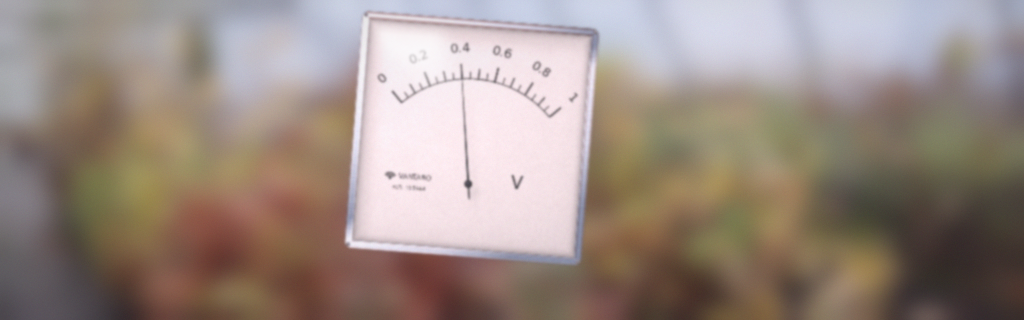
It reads **0.4** V
